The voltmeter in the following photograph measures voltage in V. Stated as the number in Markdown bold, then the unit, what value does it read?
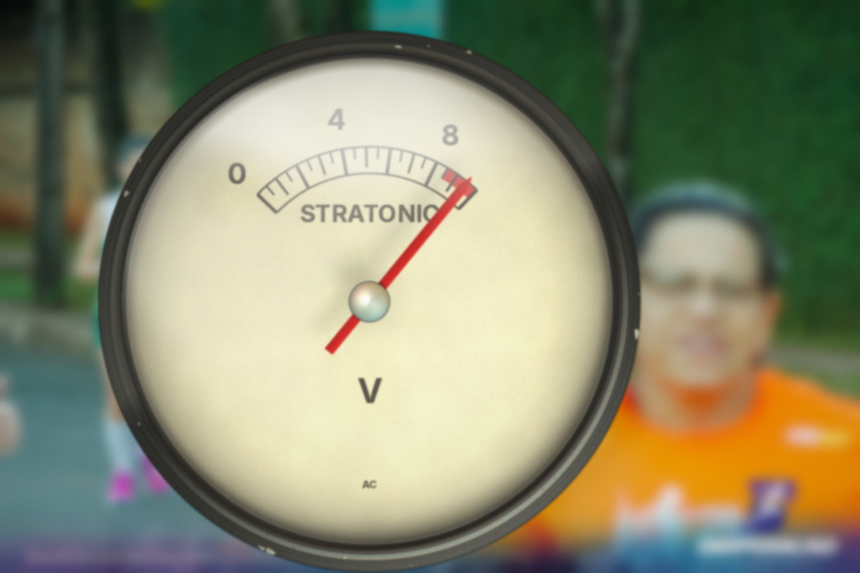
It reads **9.5** V
